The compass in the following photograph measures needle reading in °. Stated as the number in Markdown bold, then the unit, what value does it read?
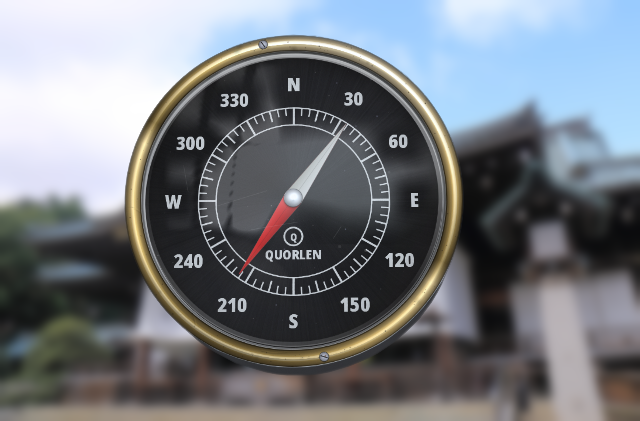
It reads **215** °
